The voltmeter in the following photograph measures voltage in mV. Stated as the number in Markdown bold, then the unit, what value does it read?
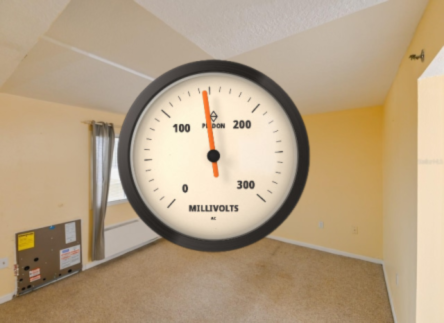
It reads **145** mV
